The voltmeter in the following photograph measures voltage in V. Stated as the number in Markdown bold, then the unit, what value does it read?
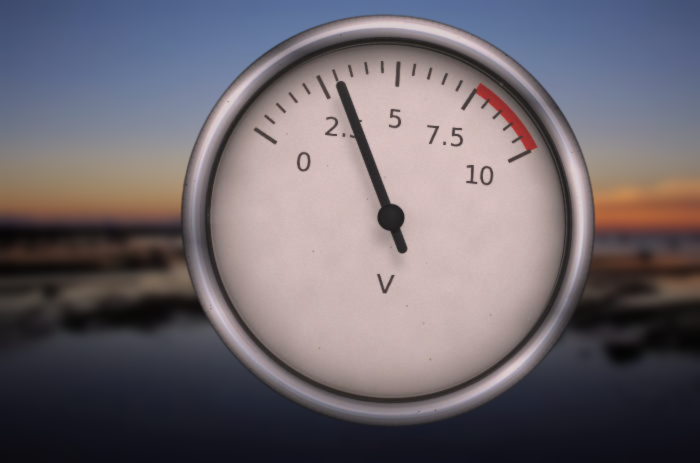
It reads **3** V
